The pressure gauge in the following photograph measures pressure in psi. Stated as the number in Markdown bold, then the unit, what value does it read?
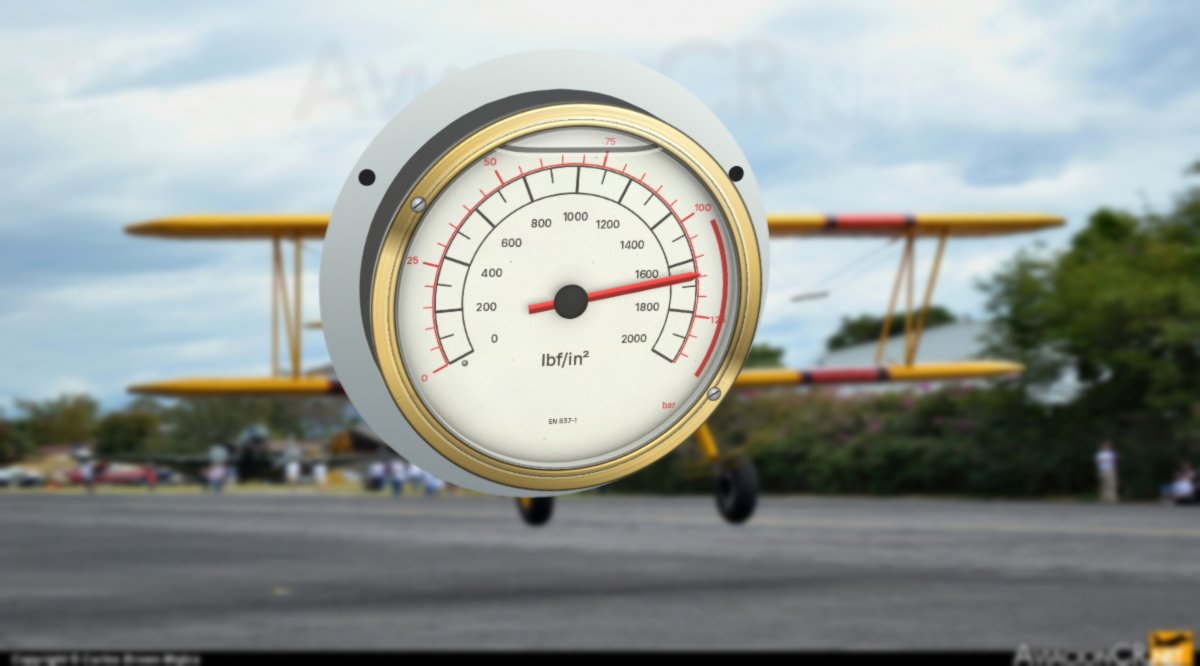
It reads **1650** psi
